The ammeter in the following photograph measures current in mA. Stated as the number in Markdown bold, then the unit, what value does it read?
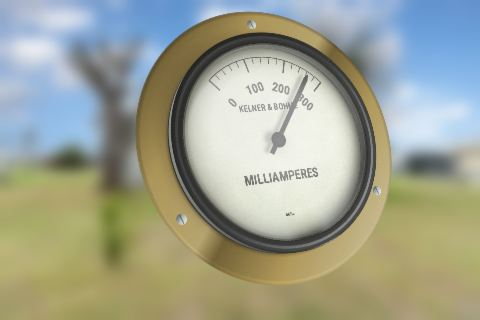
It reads **260** mA
